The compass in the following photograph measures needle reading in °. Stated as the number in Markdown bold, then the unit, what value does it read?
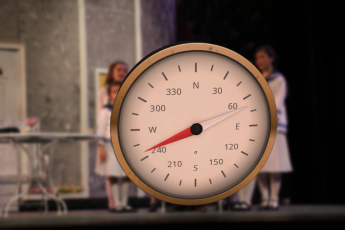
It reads **247.5** °
